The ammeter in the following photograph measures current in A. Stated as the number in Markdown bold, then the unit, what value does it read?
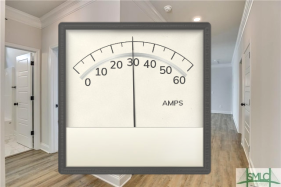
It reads **30** A
